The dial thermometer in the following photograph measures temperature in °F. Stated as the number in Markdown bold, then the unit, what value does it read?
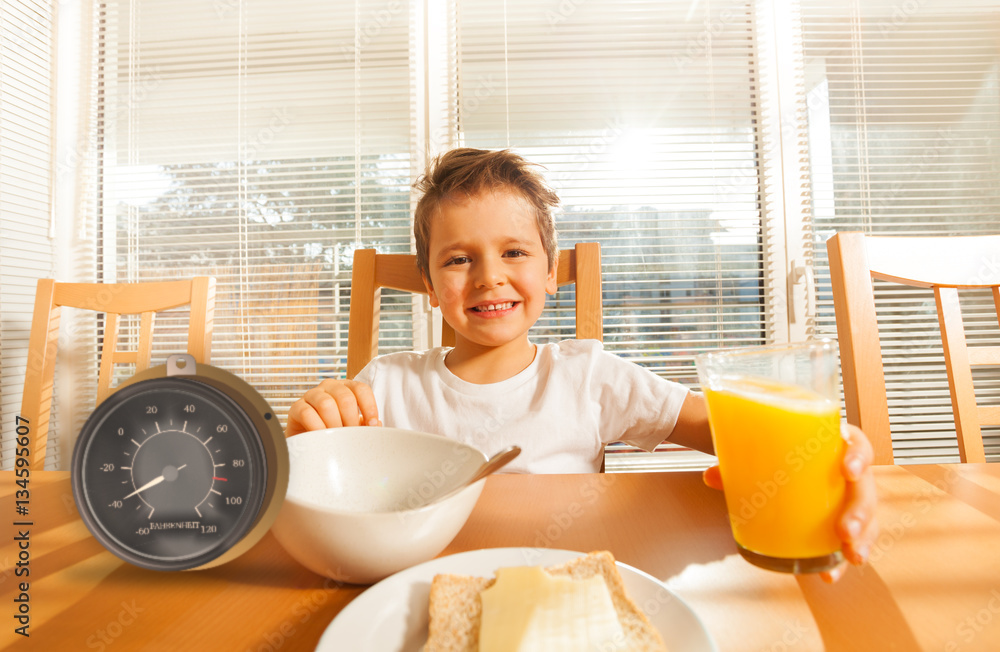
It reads **-40** °F
